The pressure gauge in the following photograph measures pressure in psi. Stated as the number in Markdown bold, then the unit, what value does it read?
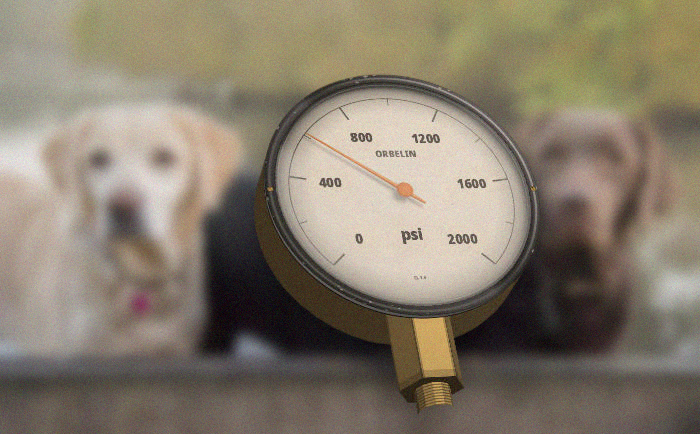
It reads **600** psi
